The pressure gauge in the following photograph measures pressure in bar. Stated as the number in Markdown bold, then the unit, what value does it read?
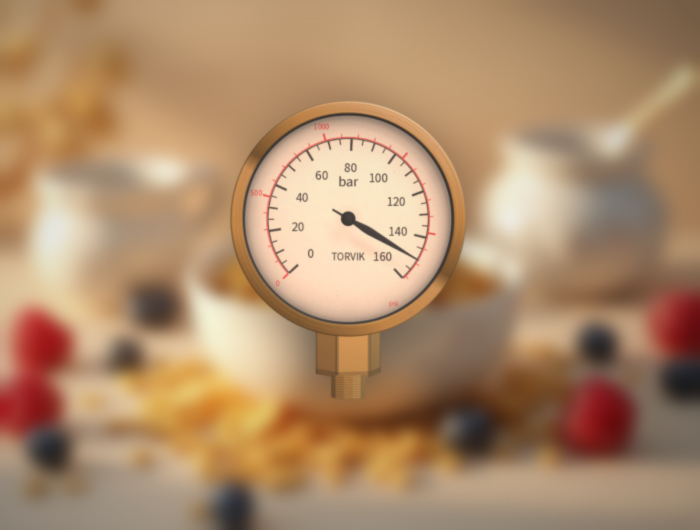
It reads **150** bar
